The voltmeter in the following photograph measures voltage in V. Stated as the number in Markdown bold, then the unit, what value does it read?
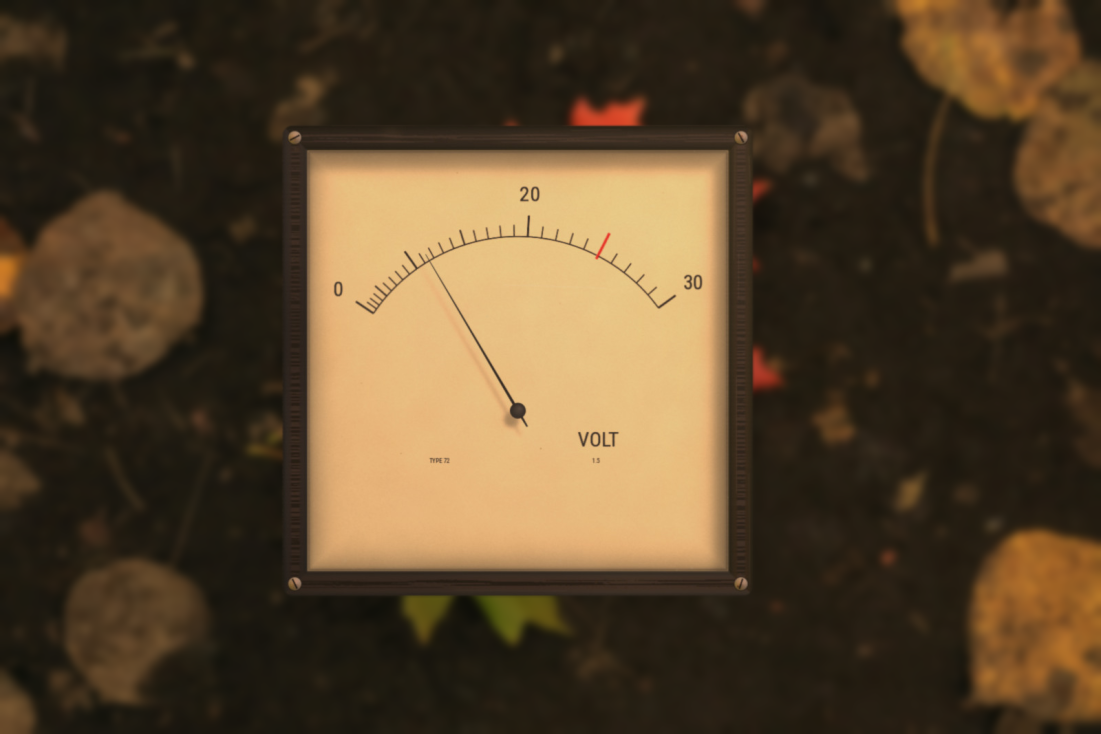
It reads **11.5** V
